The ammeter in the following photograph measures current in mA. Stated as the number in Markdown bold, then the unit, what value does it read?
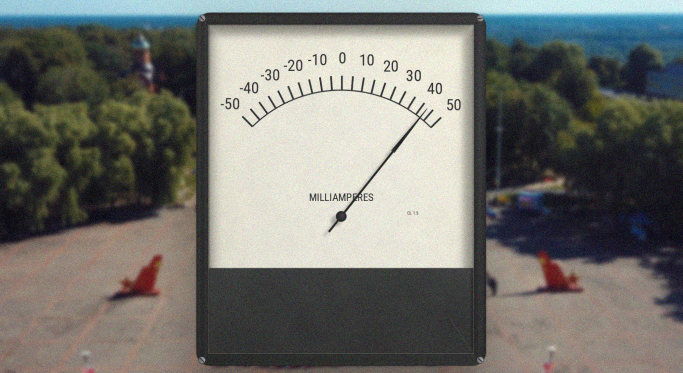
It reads **42.5** mA
